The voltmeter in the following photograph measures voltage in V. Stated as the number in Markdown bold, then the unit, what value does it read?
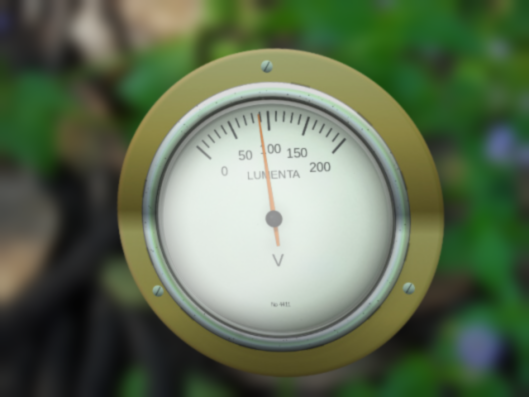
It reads **90** V
